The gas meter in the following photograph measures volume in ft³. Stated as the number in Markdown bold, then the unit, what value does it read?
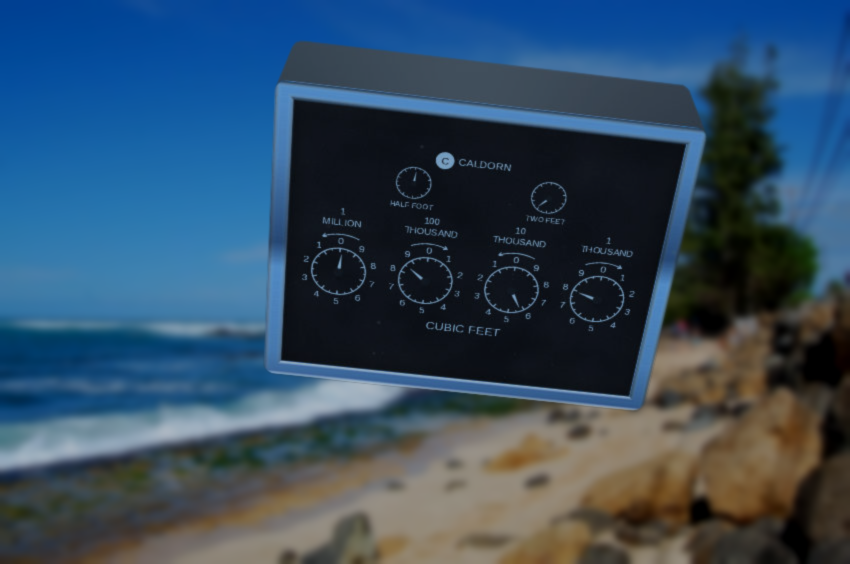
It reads **985800** ft³
